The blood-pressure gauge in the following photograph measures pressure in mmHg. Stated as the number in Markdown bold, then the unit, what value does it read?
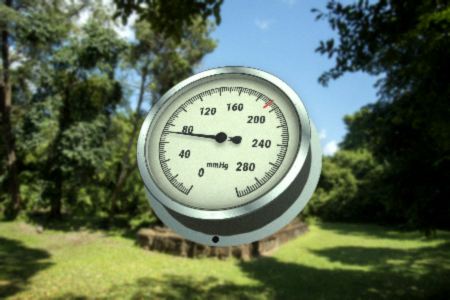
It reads **70** mmHg
